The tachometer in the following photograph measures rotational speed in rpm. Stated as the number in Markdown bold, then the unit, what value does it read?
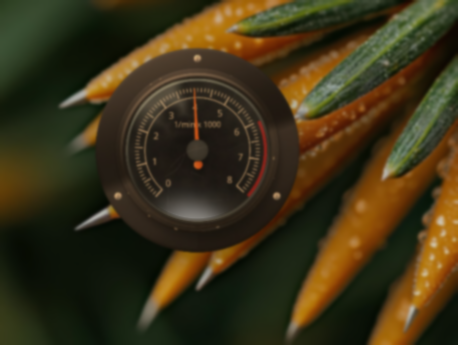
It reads **4000** rpm
